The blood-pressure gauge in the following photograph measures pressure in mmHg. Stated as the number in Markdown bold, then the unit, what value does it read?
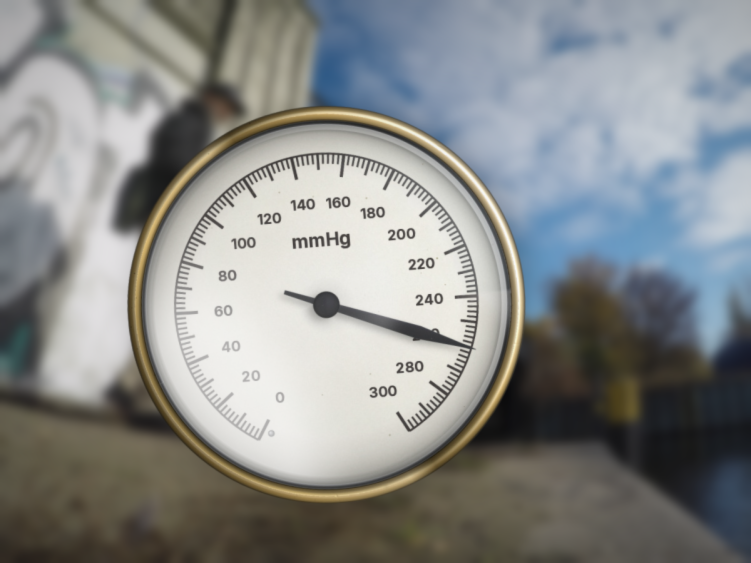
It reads **260** mmHg
